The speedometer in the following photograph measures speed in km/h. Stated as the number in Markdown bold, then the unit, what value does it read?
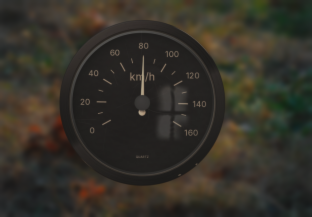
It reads **80** km/h
